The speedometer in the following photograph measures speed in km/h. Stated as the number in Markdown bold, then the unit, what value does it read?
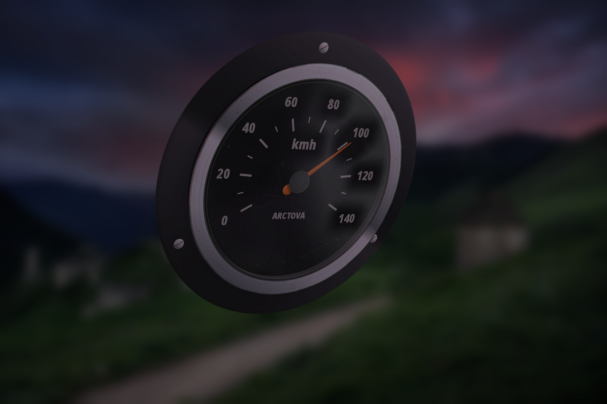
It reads **100** km/h
